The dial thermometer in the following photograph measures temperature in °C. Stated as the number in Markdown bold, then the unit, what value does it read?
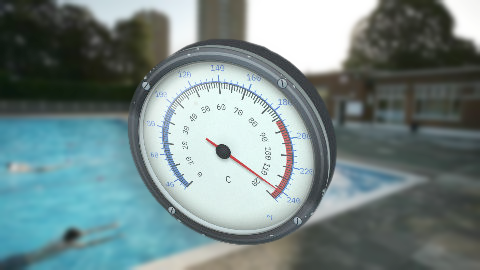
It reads **115** °C
